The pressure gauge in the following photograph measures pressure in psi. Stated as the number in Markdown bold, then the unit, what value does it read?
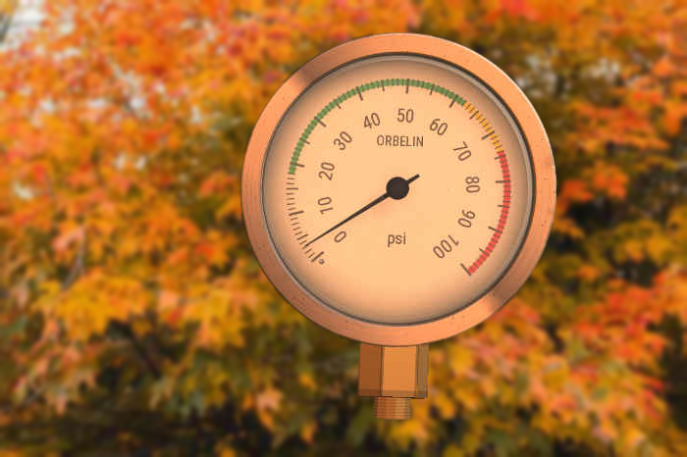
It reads **3** psi
